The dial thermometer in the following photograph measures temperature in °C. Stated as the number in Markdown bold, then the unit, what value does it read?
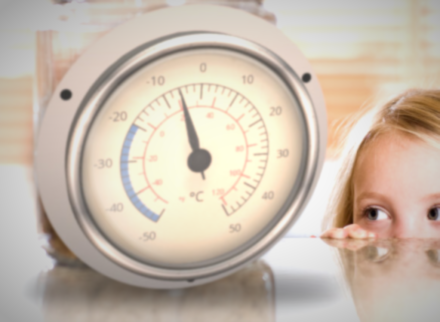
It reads **-6** °C
